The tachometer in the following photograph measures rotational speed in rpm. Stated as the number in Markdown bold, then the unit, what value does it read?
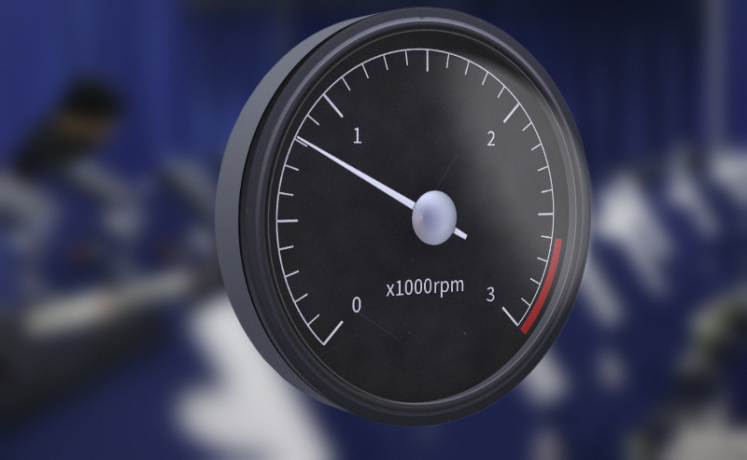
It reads **800** rpm
